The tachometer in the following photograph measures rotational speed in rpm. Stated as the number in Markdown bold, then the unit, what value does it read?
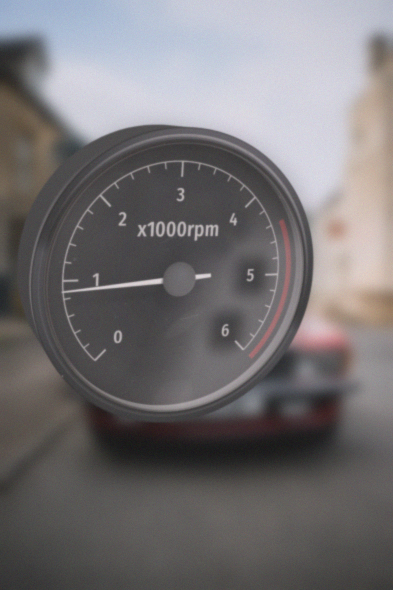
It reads **900** rpm
